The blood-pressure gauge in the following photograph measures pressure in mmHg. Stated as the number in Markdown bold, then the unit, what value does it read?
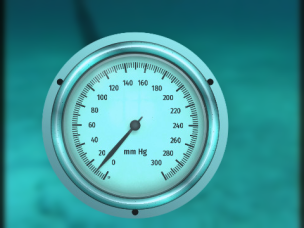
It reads **10** mmHg
